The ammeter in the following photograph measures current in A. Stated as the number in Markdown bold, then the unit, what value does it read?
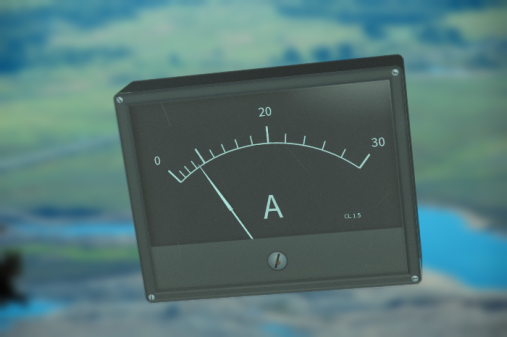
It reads **9** A
